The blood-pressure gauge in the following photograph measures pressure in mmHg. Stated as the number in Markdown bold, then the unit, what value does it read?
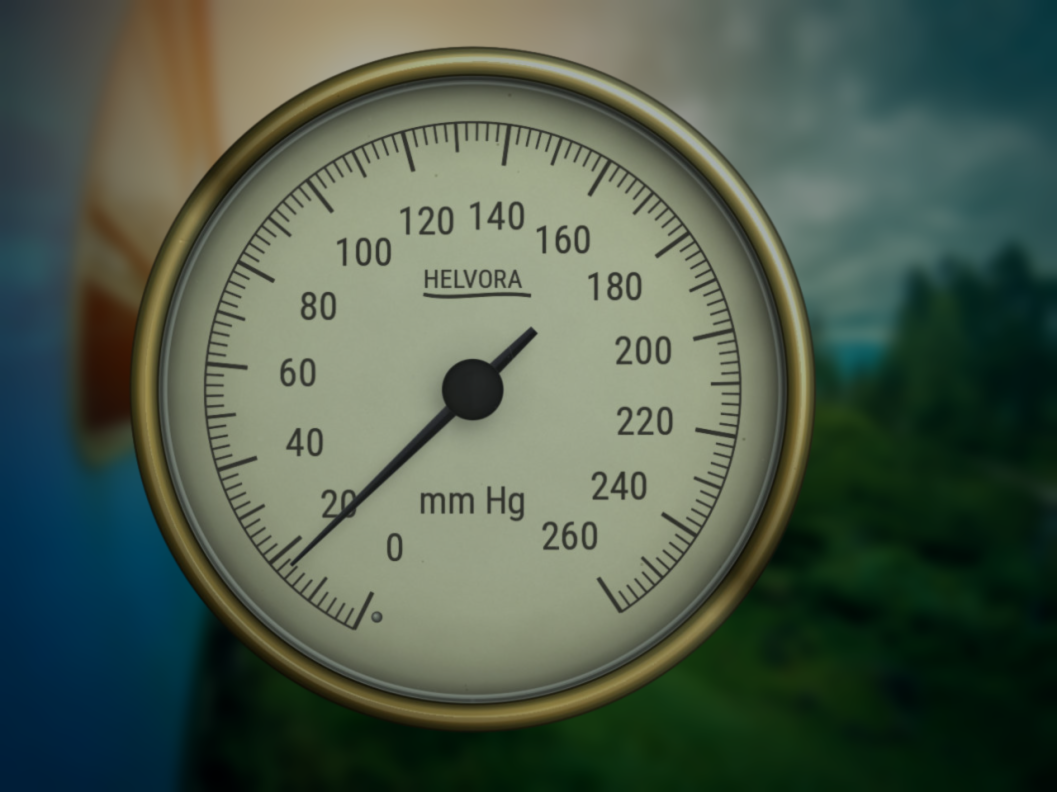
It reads **17** mmHg
